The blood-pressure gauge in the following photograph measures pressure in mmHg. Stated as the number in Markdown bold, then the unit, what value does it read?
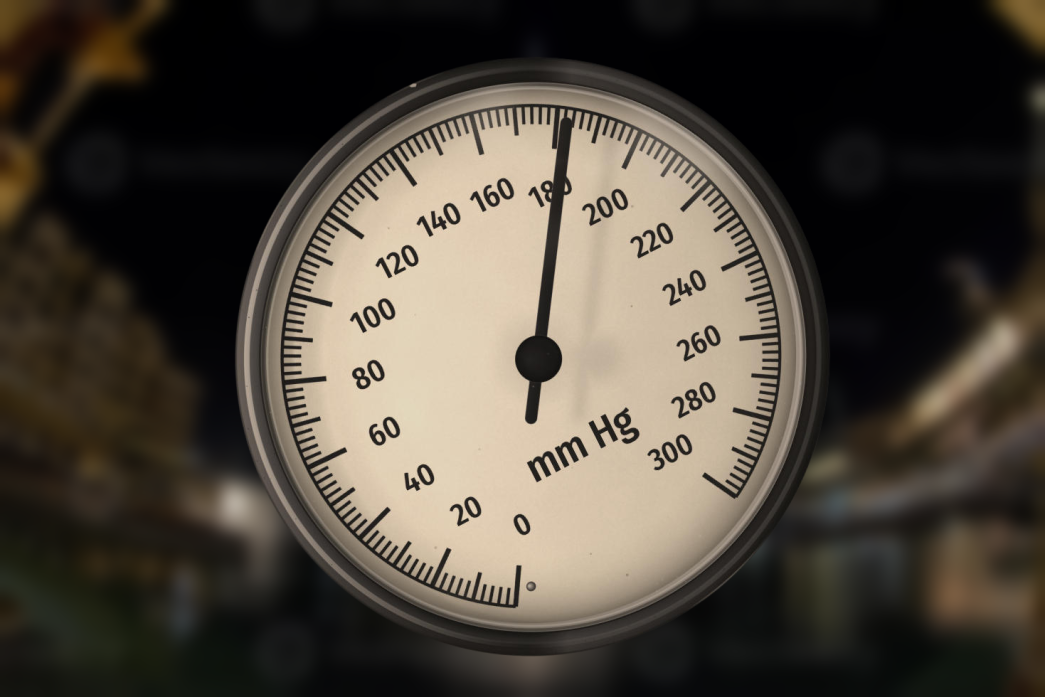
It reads **182** mmHg
